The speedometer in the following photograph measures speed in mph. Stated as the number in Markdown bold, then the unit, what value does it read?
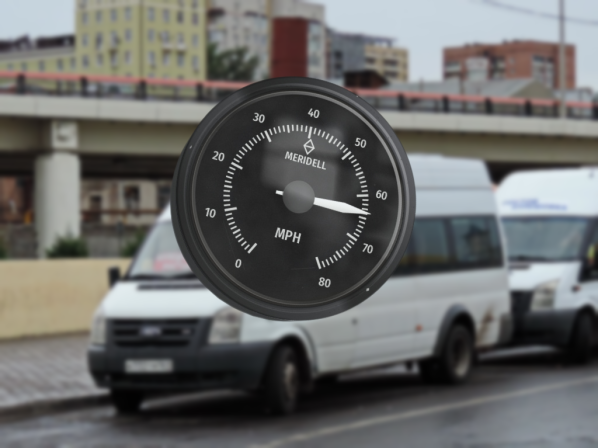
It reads **64** mph
